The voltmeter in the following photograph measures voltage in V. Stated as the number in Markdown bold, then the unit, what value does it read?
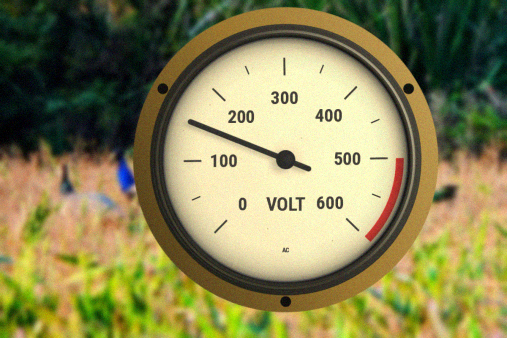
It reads **150** V
